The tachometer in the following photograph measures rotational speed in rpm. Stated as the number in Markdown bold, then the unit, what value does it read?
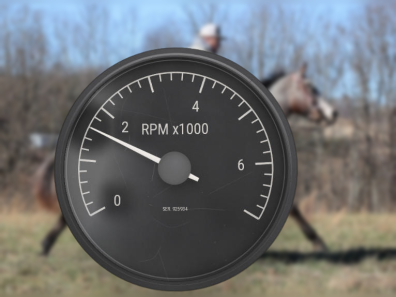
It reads **1600** rpm
